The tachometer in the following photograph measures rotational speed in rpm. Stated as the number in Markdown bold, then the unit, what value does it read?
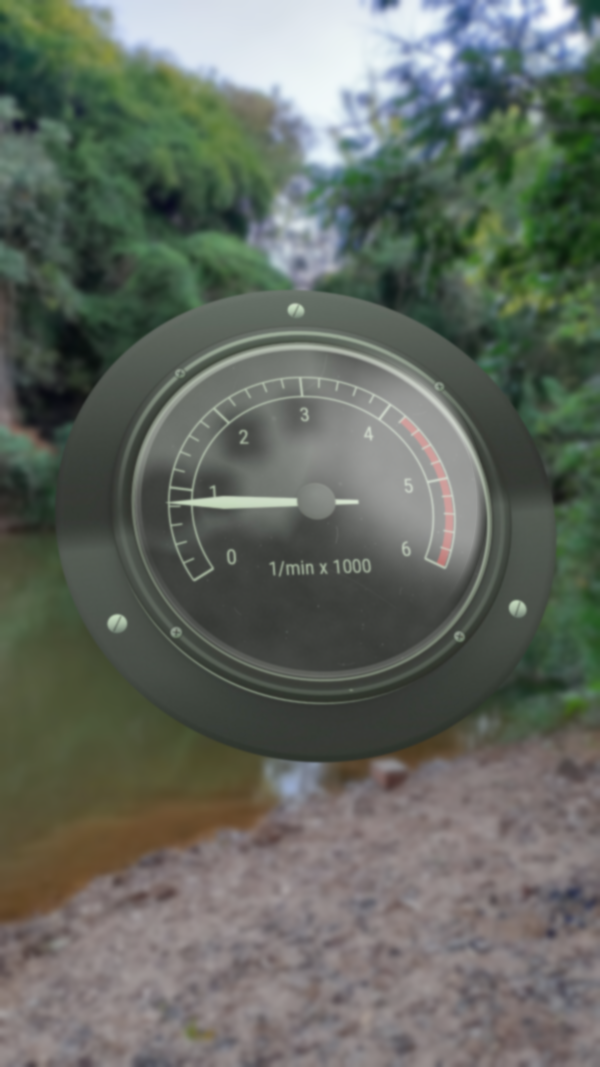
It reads **800** rpm
